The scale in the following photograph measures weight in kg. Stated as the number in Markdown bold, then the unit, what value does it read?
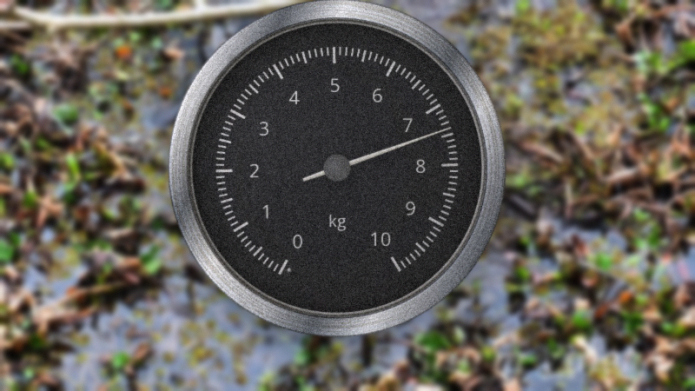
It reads **7.4** kg
